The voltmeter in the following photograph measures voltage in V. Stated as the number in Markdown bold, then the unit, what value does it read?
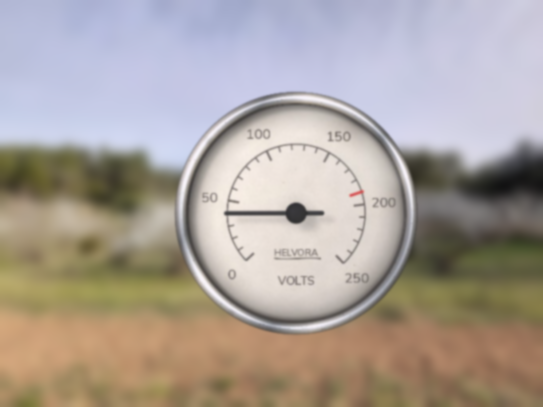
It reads **40** V
